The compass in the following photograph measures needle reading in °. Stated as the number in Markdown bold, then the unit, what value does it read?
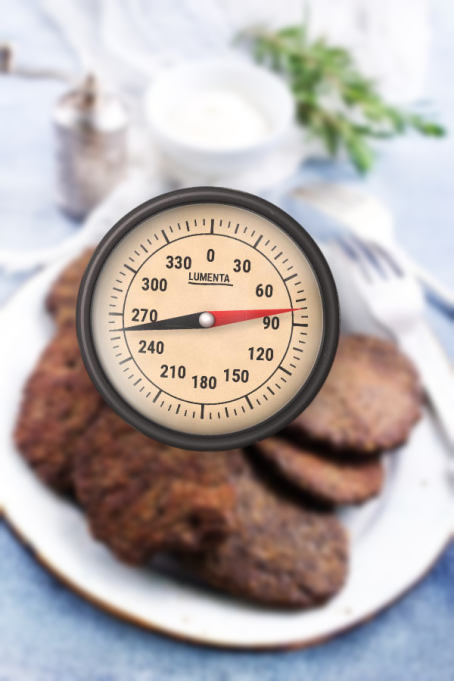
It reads **80** °
